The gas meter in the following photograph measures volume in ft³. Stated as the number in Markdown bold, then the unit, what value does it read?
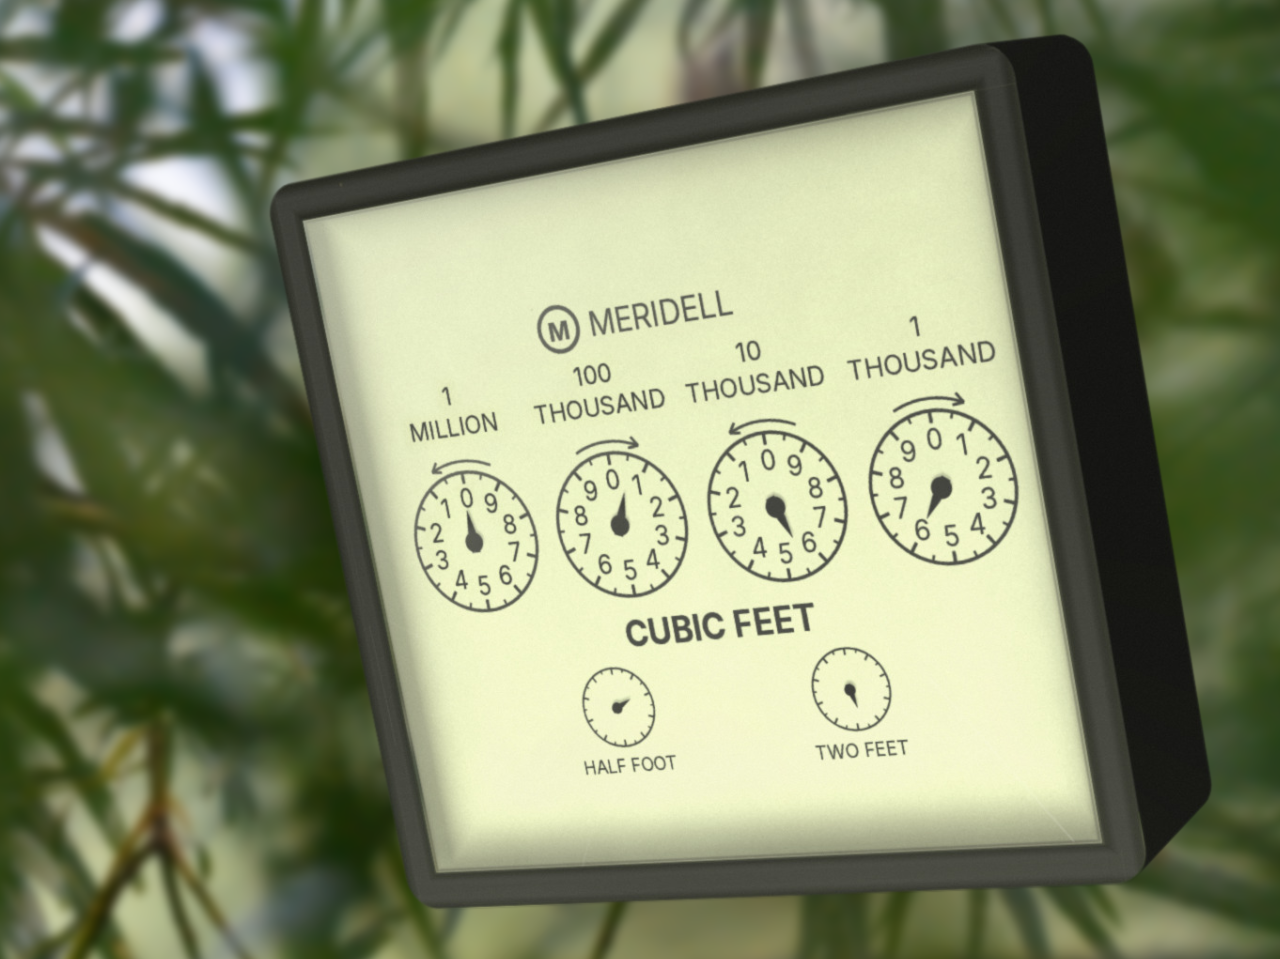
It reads **5600** ft³
